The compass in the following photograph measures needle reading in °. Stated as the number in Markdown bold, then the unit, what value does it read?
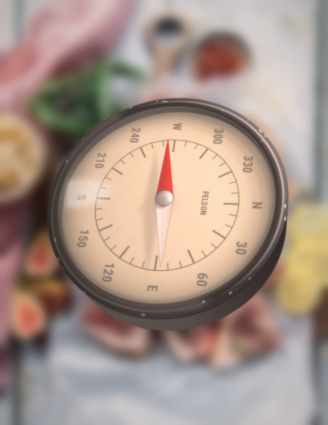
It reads **265** °
